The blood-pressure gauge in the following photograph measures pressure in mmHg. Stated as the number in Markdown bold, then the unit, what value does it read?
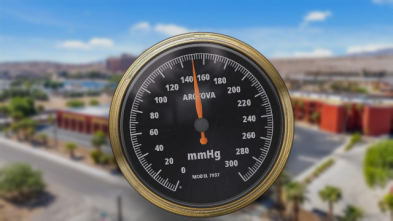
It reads **150** mmHg
